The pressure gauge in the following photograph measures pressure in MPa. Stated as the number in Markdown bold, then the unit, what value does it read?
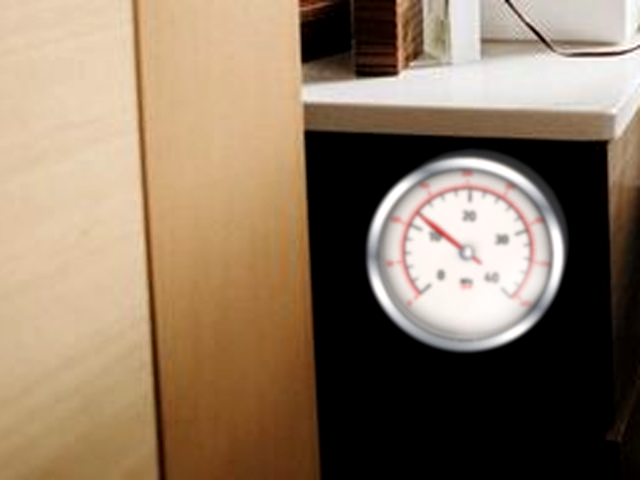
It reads **12** MPa
